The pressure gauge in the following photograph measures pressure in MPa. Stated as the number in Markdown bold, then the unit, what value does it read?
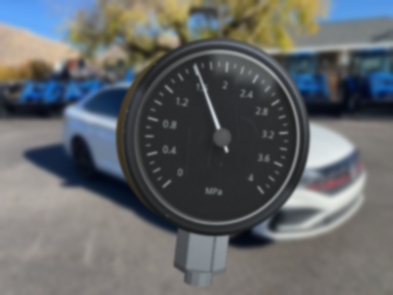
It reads **1.6** MPa
